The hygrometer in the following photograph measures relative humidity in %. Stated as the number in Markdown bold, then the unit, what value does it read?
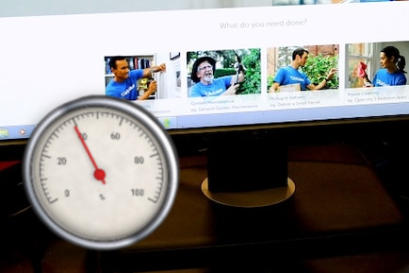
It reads **40** %
